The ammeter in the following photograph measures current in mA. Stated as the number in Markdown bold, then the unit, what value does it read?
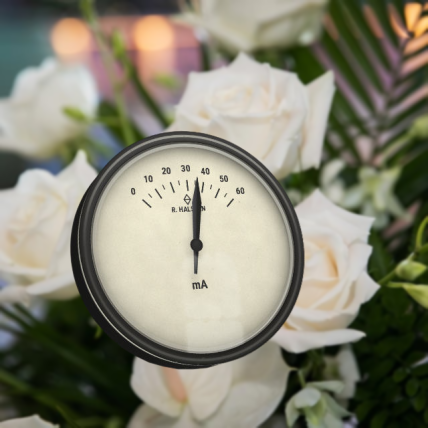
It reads **35** mA
